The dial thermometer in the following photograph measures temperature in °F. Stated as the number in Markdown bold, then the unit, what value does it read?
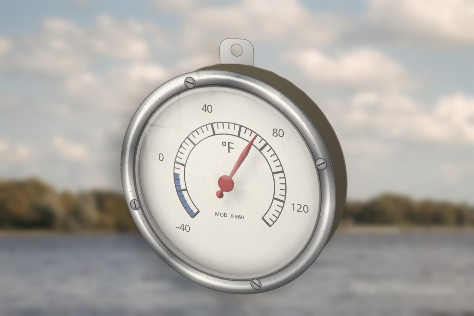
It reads **72** °F
